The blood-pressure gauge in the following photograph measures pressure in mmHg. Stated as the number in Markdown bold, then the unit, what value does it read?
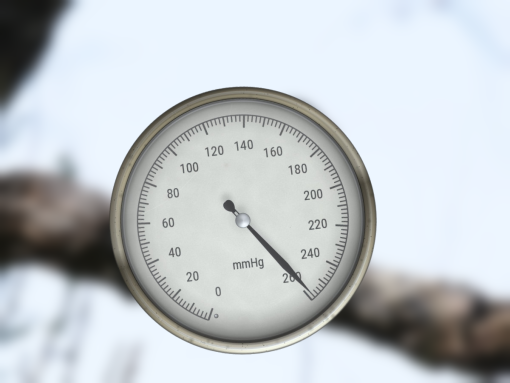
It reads **258** mmHg
